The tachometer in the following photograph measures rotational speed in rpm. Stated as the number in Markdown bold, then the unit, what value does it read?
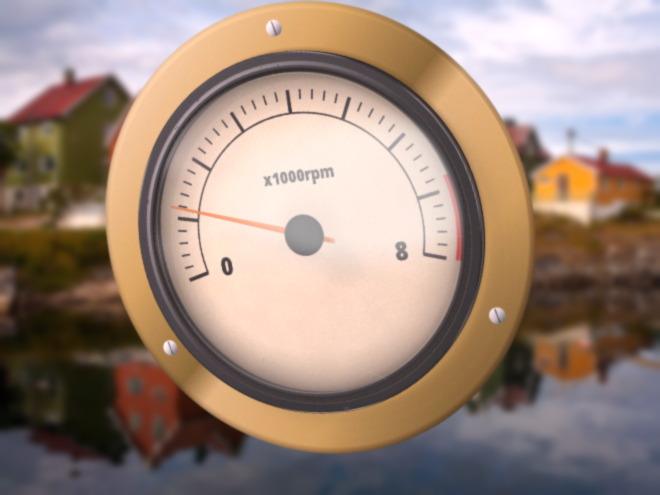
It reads **1200** rpm
